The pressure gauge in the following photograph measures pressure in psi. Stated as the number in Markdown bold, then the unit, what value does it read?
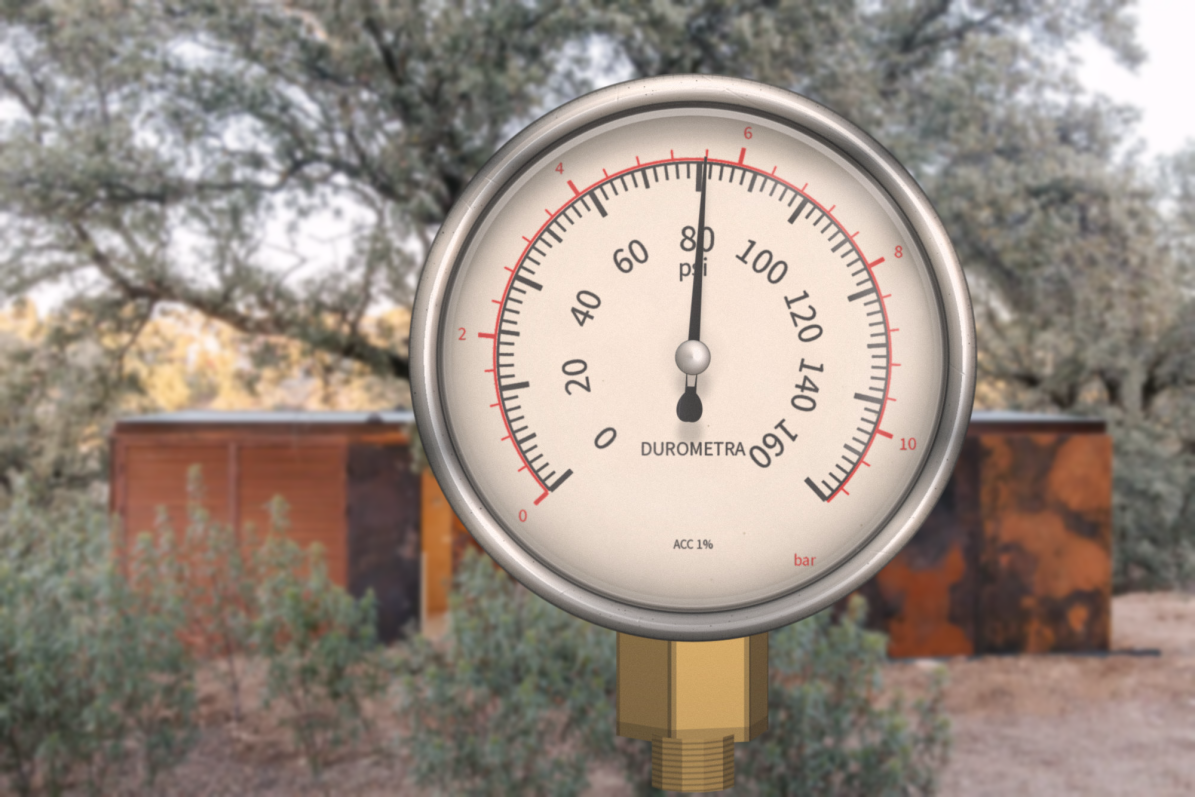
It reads **81** psi
